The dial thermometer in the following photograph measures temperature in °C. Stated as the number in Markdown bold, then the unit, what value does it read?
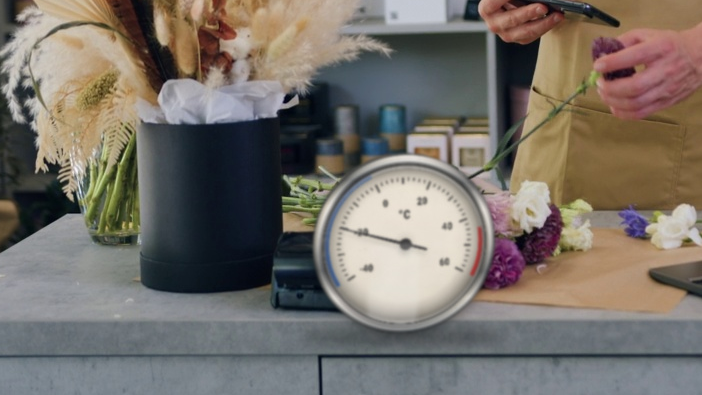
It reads **-20** °C
